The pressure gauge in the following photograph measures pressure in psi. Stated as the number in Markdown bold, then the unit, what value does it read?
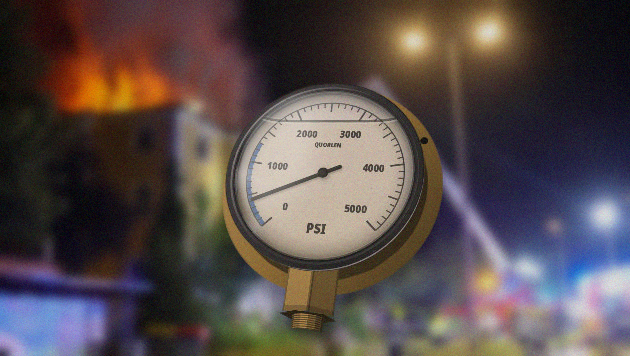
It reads **400** psi
